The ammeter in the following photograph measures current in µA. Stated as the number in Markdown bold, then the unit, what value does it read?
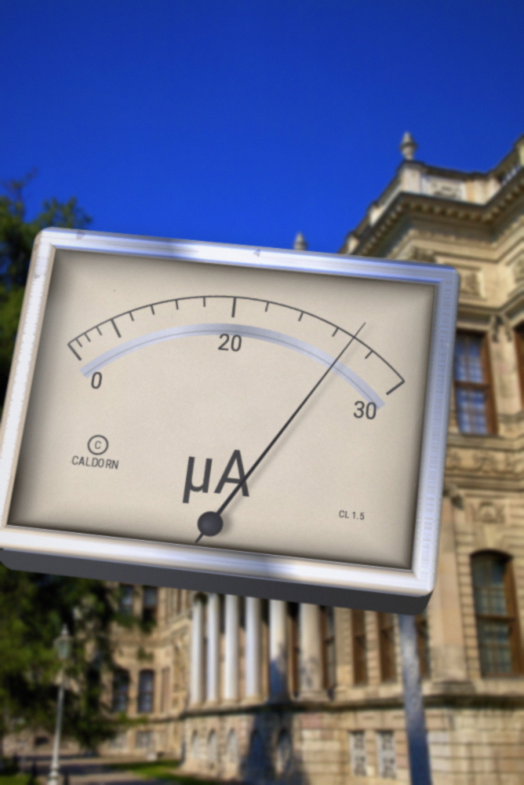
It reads **27** µA
